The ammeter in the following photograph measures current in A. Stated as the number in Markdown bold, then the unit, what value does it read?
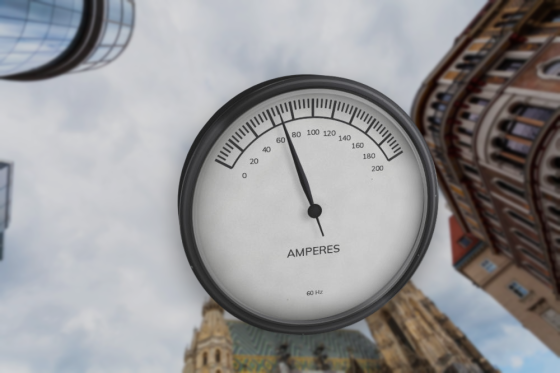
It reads **68** A
